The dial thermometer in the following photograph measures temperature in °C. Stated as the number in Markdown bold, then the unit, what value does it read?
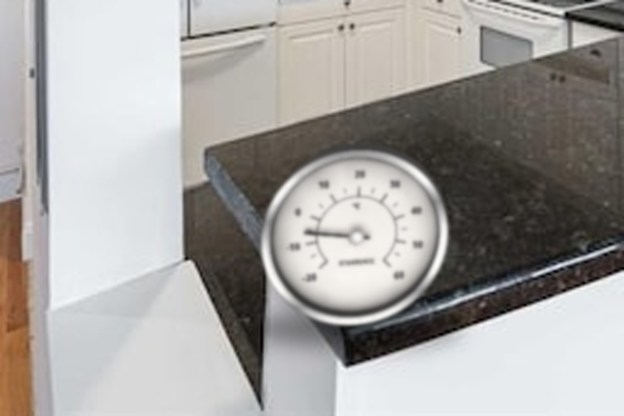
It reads **-5** °C
